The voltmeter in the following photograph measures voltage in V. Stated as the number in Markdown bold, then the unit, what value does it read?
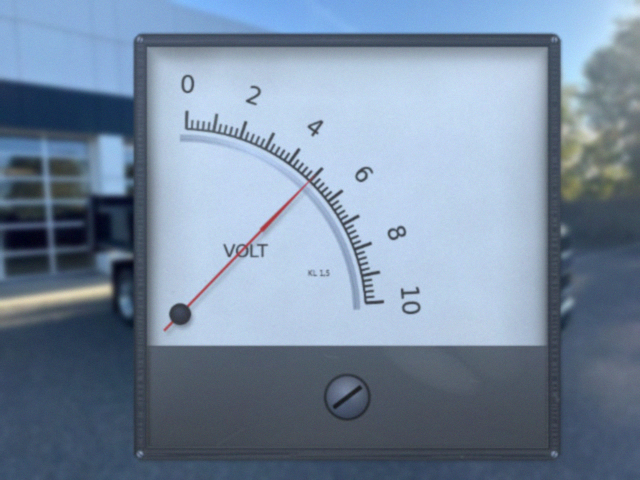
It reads **5** V
